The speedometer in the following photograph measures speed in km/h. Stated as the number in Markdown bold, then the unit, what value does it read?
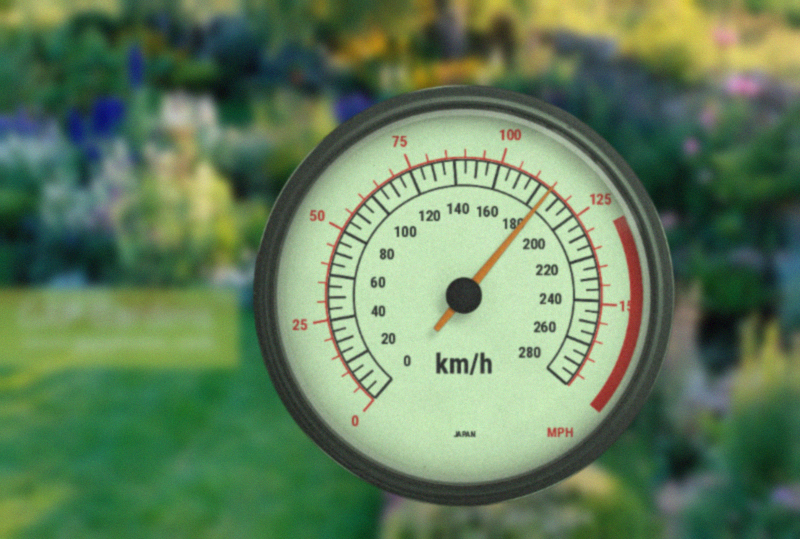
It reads **185** km/h
